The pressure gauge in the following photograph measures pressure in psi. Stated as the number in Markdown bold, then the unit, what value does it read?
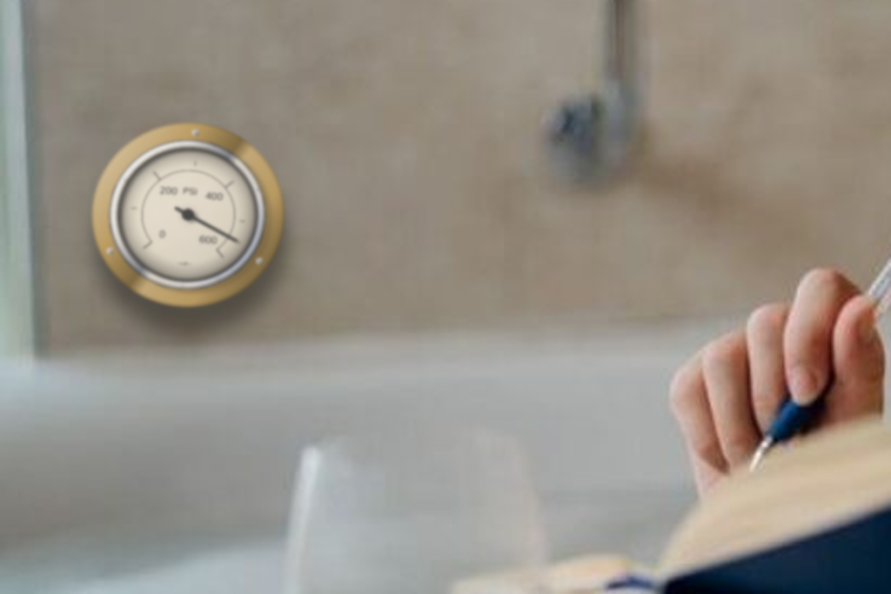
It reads **550** psi
